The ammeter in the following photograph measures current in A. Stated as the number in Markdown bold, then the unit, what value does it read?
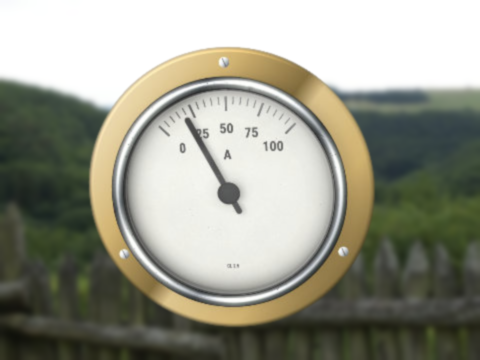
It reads **20** A
